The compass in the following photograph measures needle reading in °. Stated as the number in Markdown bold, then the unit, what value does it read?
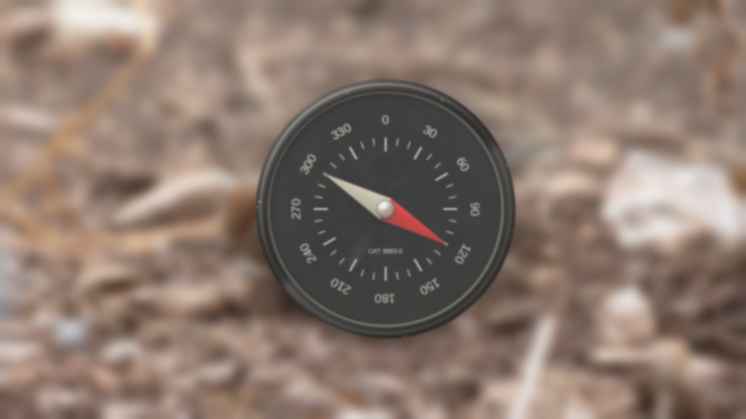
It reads **120** °
